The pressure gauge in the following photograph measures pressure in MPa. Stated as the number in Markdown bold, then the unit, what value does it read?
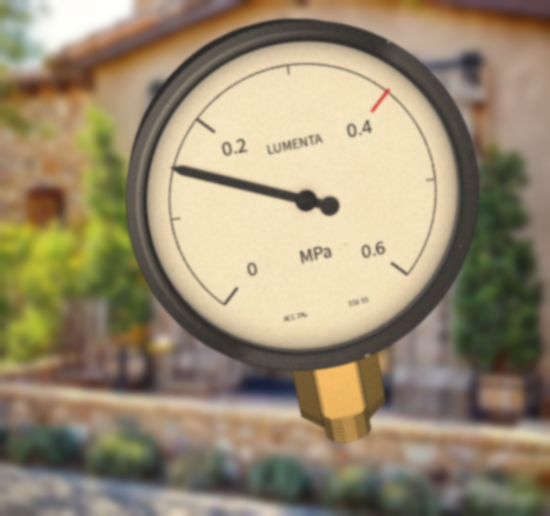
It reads **0.15** MPa
